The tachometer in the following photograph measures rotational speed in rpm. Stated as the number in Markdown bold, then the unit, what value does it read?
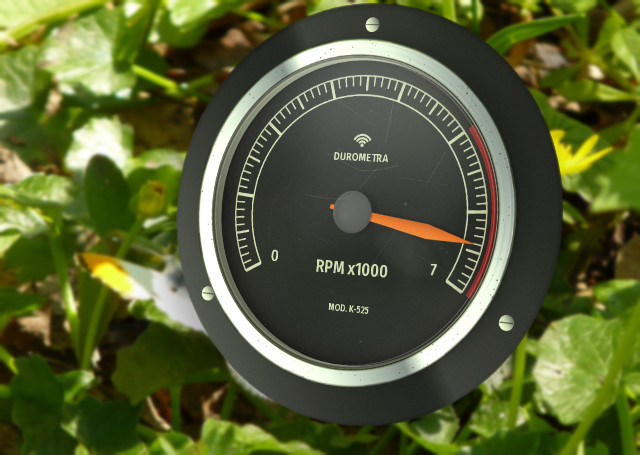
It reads **6400** rpm
